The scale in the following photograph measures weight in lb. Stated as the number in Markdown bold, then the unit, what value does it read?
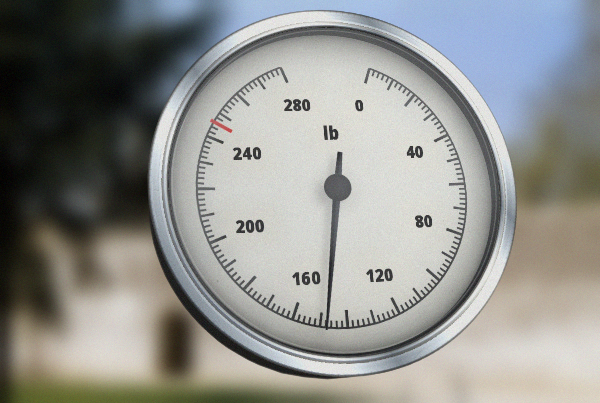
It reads **148** lb
